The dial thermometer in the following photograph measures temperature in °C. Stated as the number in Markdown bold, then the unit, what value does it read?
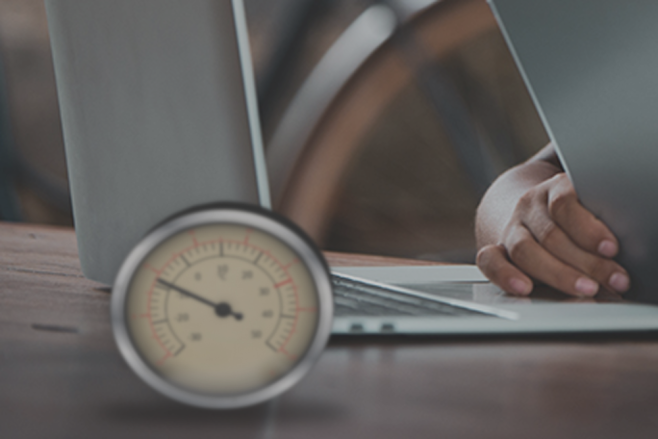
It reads **-8** °C
